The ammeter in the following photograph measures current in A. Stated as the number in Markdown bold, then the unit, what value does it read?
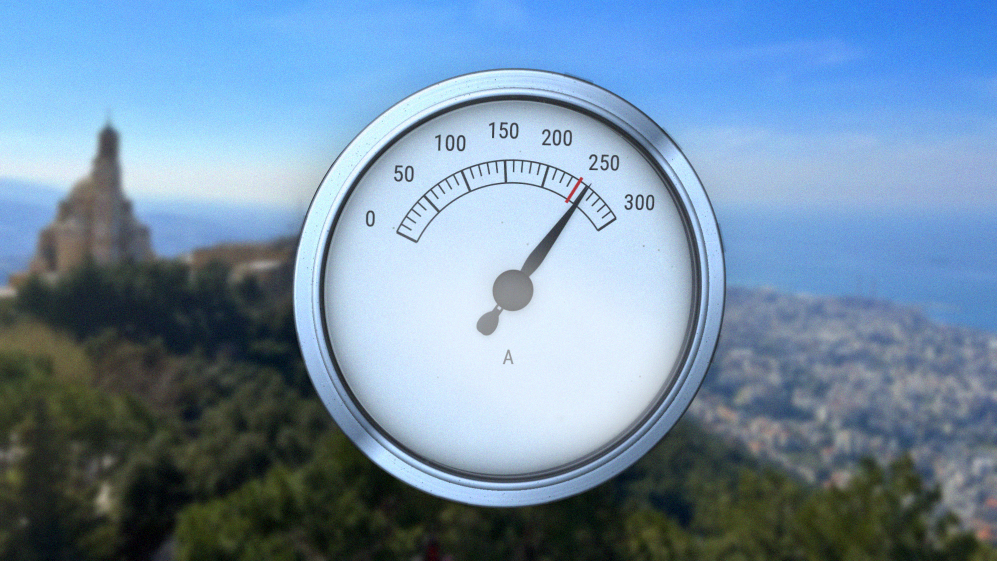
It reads **250** A
